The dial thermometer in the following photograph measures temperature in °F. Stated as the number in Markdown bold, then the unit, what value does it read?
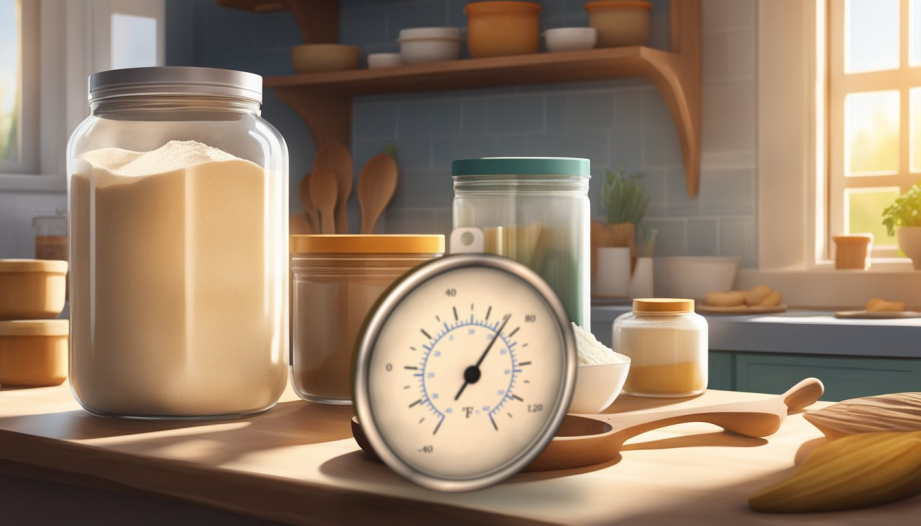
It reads **70** °F
